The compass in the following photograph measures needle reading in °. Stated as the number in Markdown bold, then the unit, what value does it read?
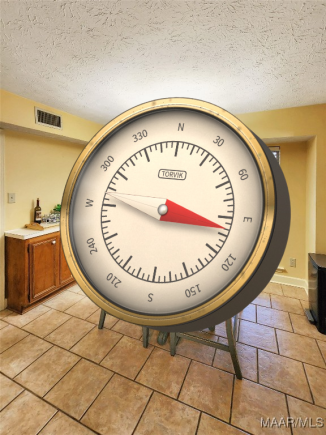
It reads **100** °
